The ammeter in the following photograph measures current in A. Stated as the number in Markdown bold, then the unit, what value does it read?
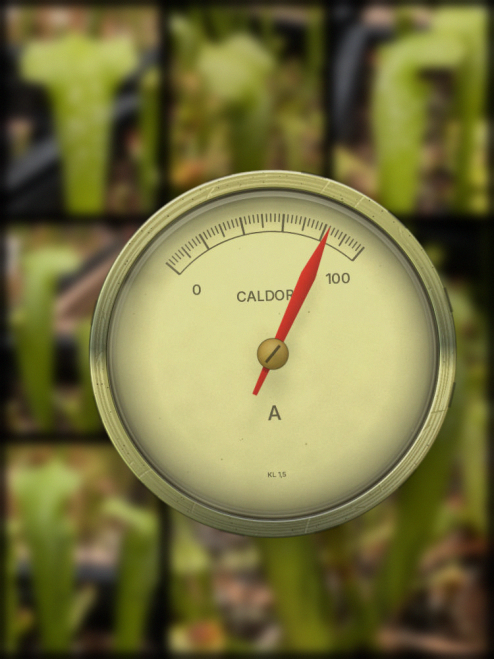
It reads **82** A
